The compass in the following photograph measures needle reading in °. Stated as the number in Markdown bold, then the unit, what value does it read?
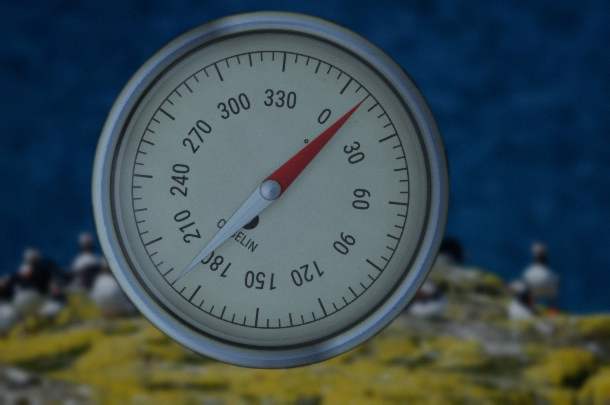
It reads **10** °
